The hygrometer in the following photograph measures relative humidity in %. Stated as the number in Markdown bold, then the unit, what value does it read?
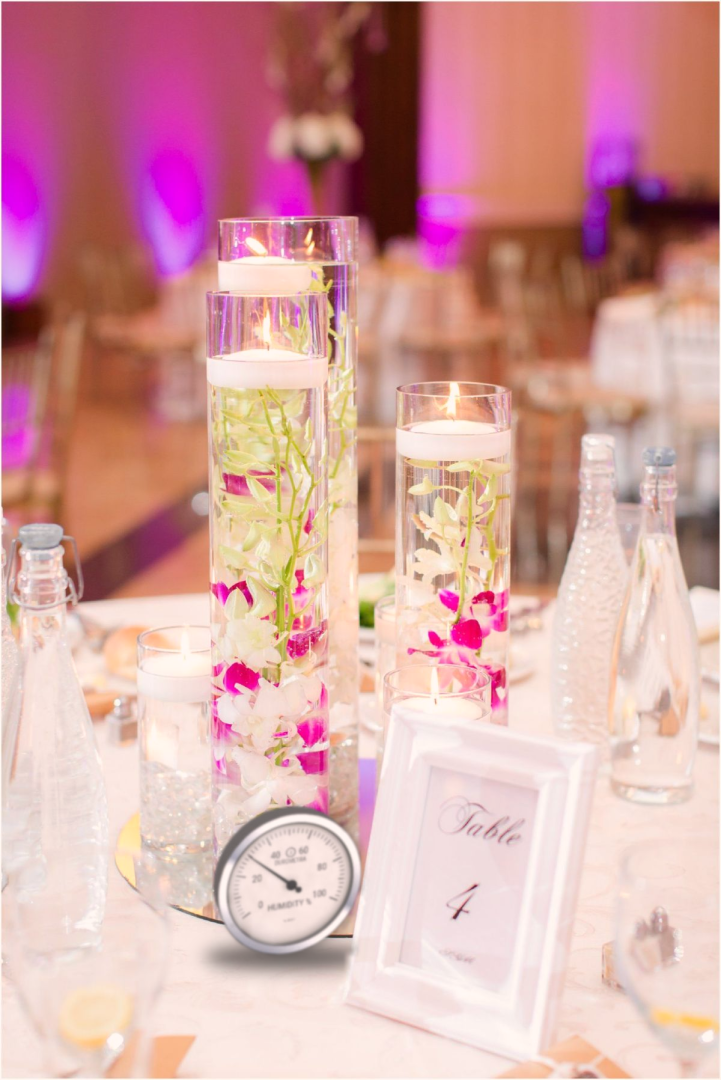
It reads **30** %
